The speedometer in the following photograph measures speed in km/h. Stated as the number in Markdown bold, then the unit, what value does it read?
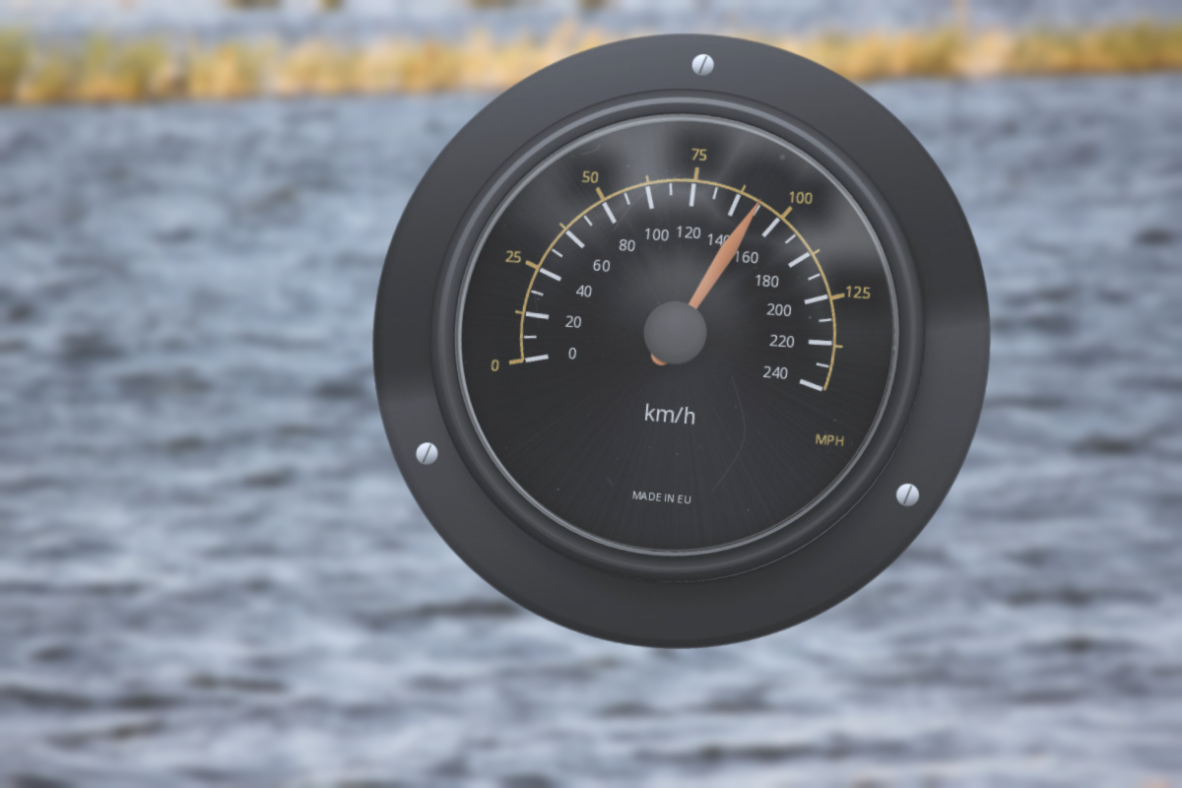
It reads **150** km/h
